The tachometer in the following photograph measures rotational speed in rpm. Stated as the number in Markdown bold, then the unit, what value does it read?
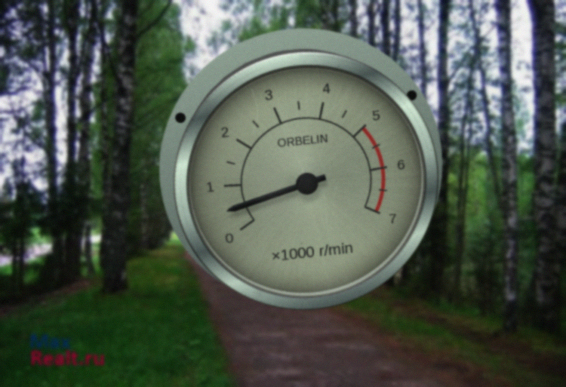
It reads **500** rpm
